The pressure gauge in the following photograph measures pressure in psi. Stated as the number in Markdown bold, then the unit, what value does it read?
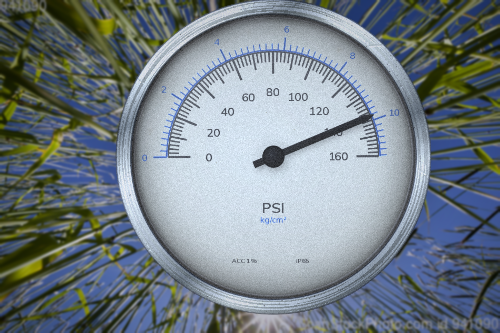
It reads **140** psi
